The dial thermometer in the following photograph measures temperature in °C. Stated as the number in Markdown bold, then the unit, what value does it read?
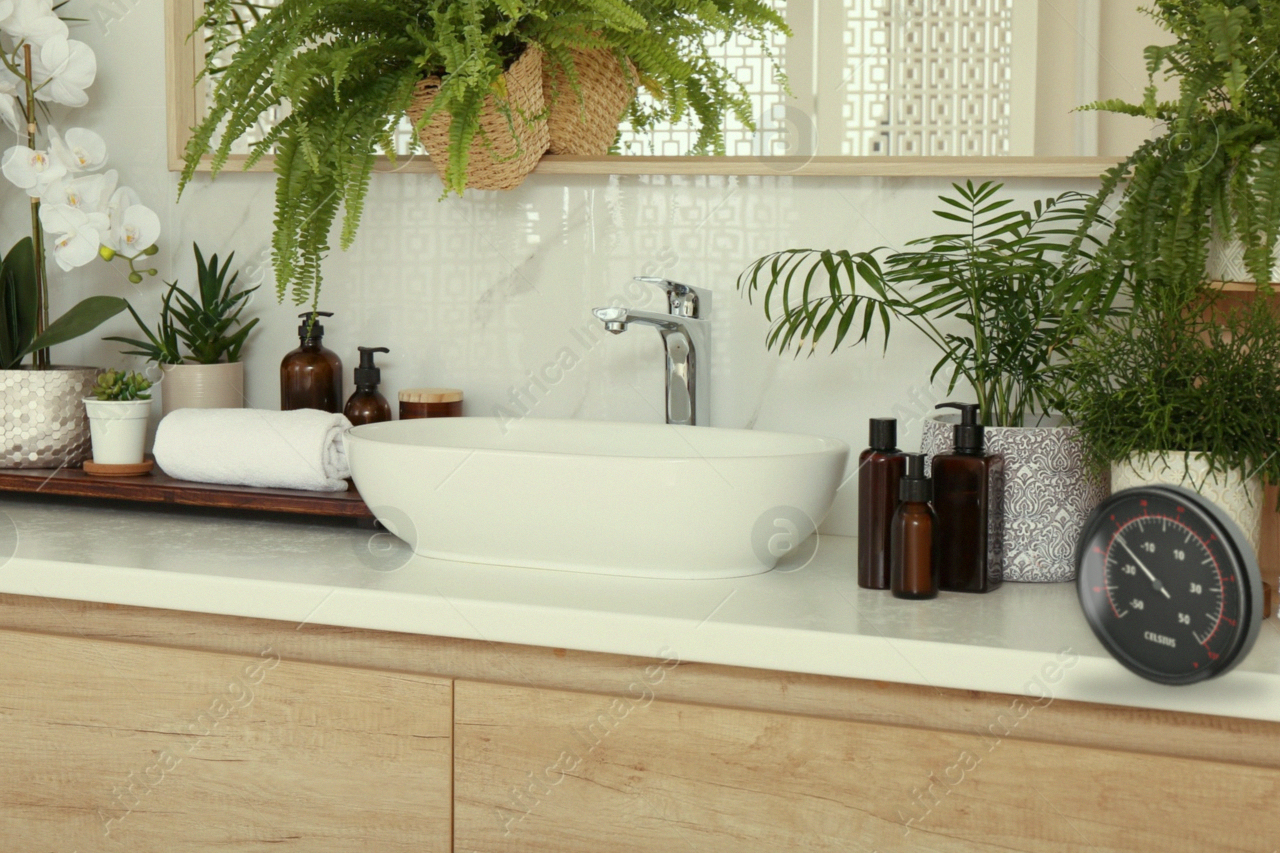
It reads **-20** °C
